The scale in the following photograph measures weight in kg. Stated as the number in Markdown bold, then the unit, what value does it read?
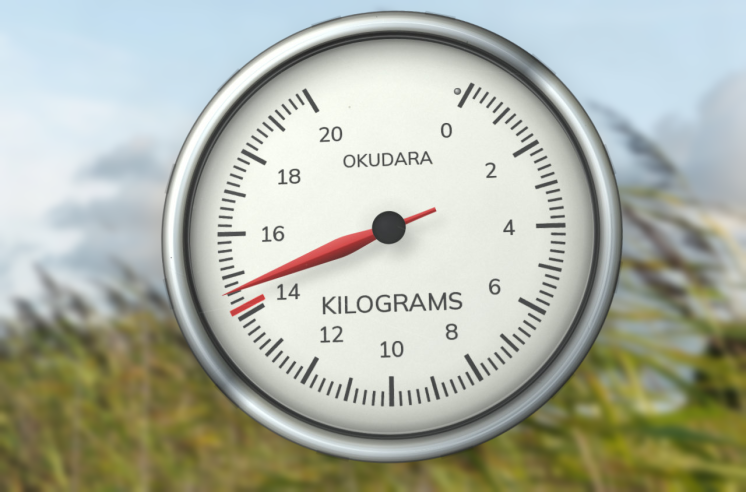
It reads **14.6** kg
